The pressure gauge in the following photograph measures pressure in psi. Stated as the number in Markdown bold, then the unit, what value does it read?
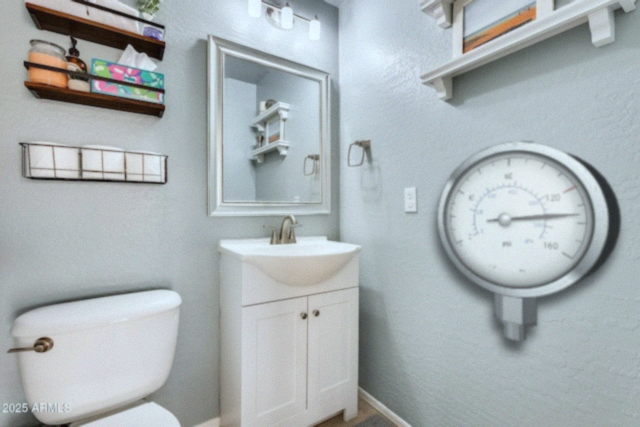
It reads **135** psi
